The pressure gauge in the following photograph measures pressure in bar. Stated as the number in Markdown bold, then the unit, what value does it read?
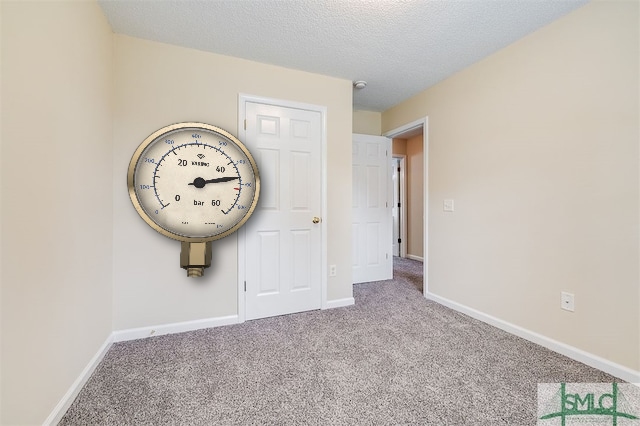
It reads **46** bar
